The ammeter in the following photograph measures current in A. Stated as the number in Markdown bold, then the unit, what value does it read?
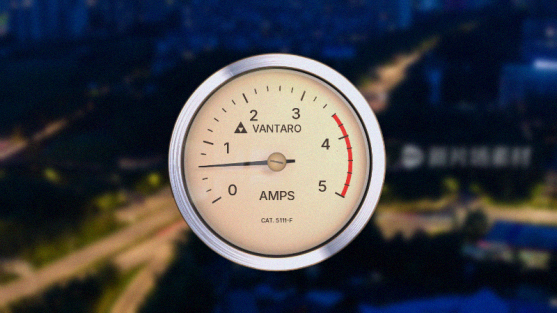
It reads **0.6** A
